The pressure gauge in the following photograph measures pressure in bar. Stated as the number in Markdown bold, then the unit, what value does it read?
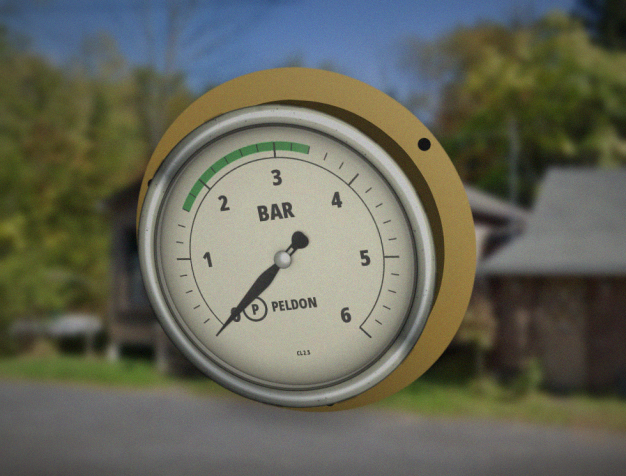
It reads **0** bar
